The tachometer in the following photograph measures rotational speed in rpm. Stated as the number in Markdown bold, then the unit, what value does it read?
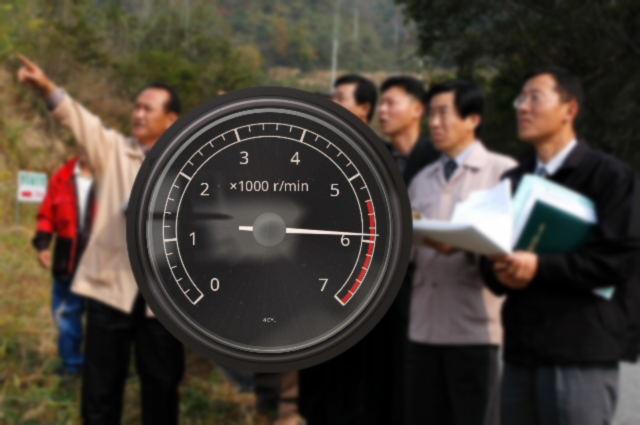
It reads **5900** rpm
